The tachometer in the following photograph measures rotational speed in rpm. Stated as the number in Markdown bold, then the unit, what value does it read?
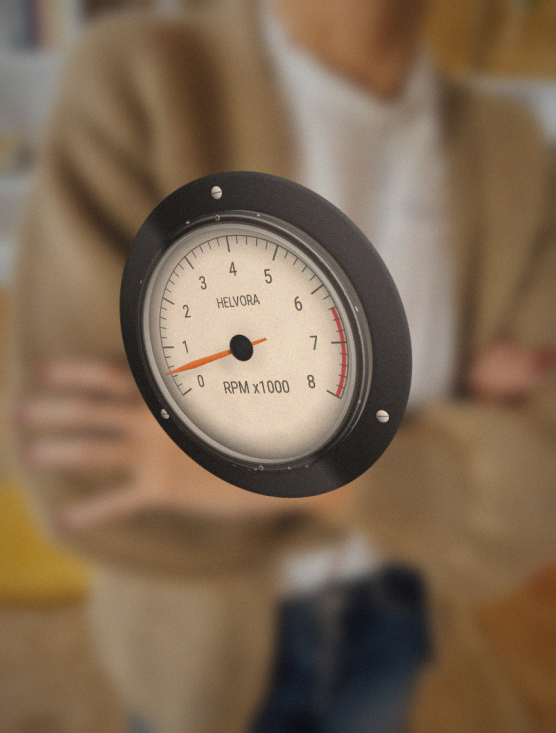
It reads **500** rpm
